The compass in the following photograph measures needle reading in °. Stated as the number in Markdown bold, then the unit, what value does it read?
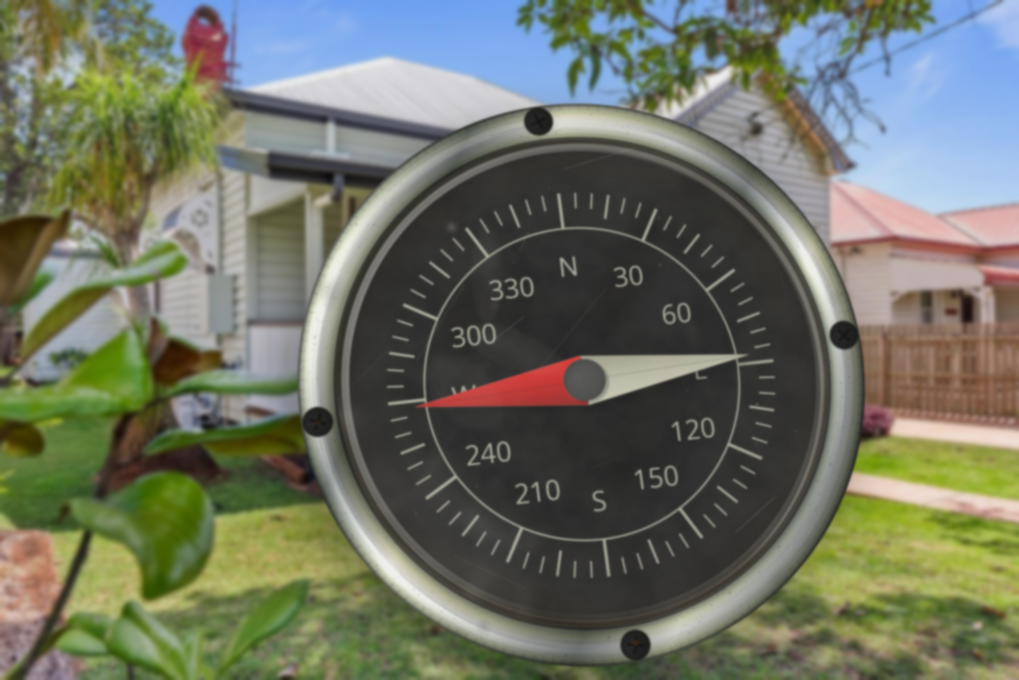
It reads **267.5** °
